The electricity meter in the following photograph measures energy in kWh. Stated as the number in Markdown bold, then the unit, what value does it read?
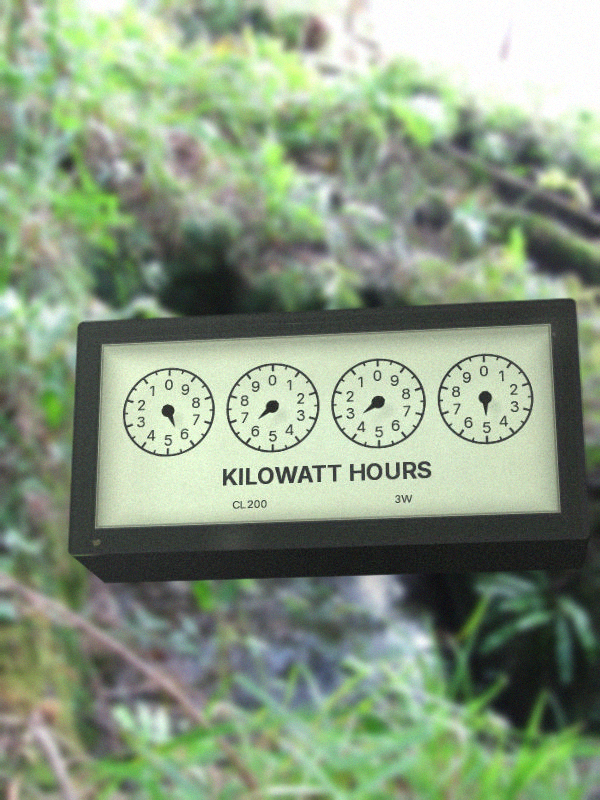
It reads **5635** kWh
